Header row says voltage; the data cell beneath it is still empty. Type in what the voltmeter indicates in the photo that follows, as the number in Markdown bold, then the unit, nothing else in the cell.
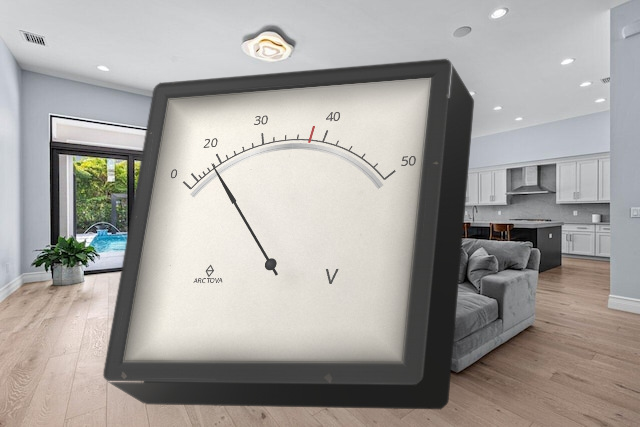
**18** V
